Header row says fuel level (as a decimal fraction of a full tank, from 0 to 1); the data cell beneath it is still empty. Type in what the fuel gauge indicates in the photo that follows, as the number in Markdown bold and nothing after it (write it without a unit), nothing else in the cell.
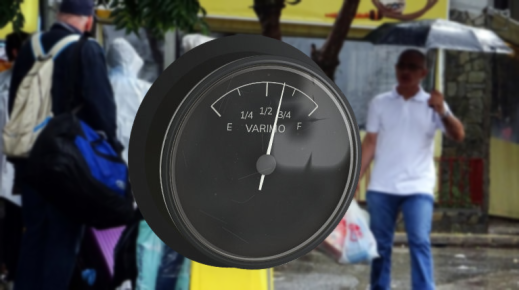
**0.625**
